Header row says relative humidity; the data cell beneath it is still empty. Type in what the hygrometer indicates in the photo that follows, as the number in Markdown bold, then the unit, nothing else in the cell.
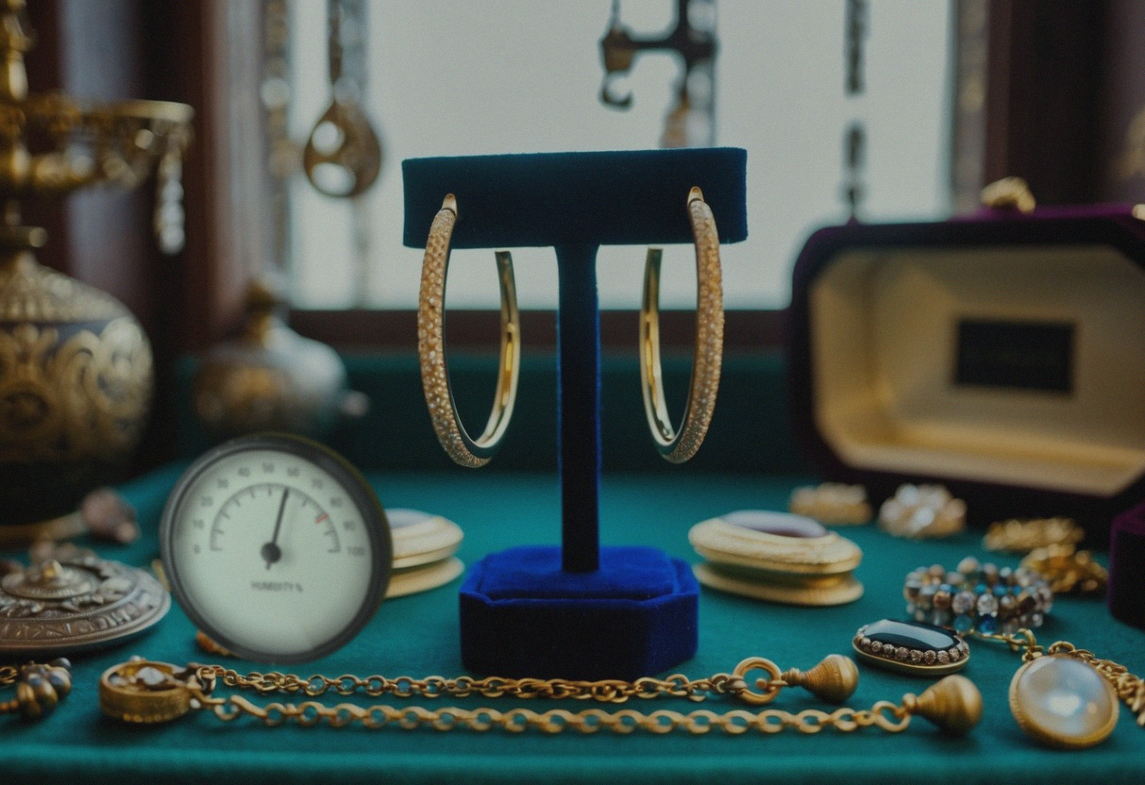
**60** %
